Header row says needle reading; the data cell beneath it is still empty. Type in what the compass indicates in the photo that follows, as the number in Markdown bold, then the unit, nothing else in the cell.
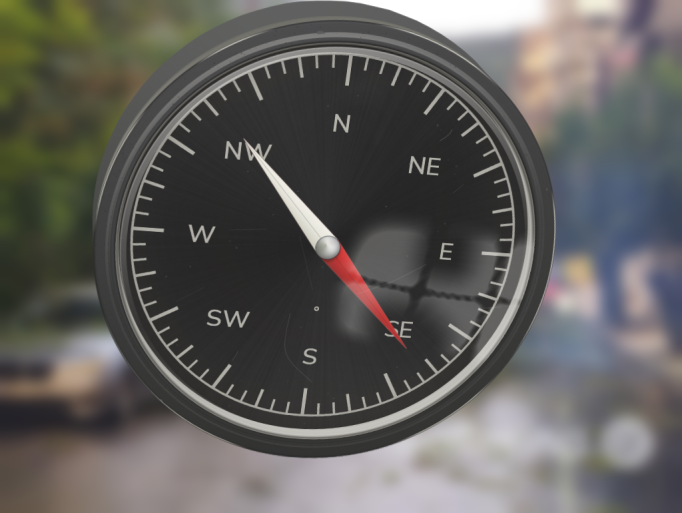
**137.5** °
